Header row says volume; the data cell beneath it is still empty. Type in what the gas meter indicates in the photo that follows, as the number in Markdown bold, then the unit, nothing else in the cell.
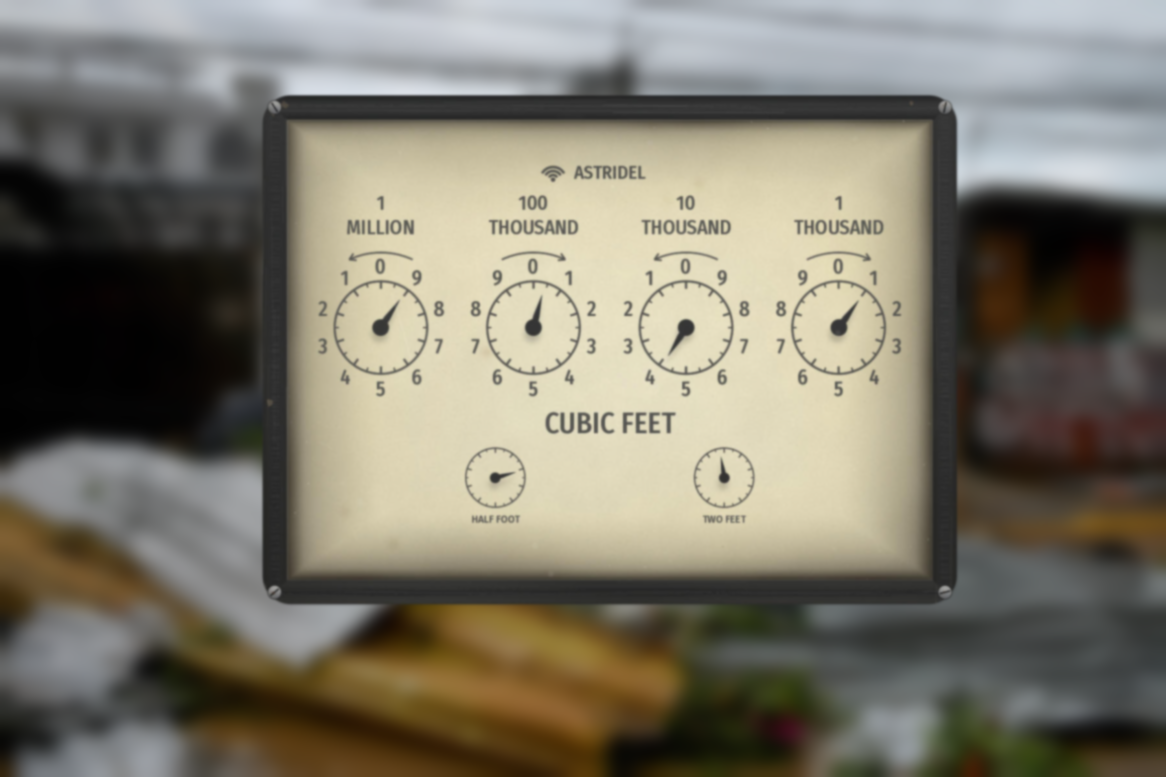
**904100** ft³
